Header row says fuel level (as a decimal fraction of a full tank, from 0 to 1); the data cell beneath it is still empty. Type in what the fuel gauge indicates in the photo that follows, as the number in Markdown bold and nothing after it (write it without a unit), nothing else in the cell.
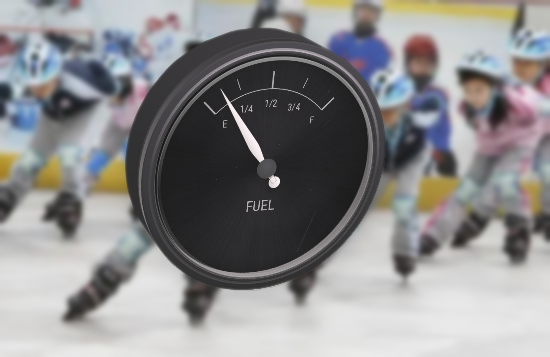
**0.125**
